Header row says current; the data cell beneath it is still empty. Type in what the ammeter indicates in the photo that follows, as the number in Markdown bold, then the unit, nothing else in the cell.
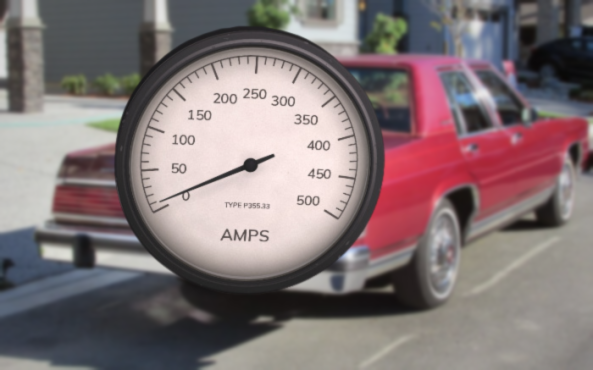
**10** A
